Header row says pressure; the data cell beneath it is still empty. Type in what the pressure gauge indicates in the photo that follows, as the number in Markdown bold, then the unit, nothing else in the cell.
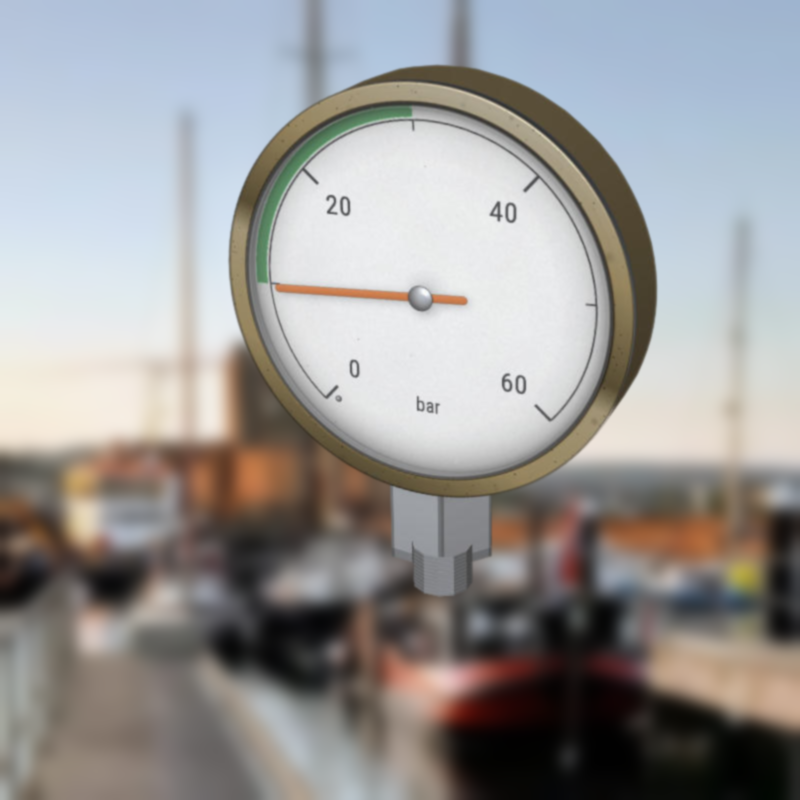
**10** bar
